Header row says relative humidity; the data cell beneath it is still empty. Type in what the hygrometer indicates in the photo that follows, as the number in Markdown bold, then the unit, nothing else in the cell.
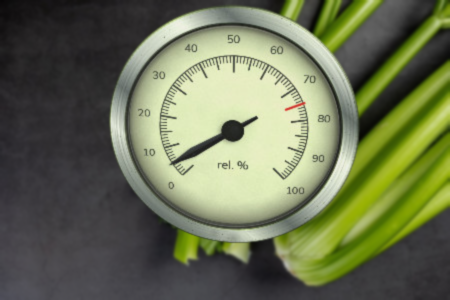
**5** %
